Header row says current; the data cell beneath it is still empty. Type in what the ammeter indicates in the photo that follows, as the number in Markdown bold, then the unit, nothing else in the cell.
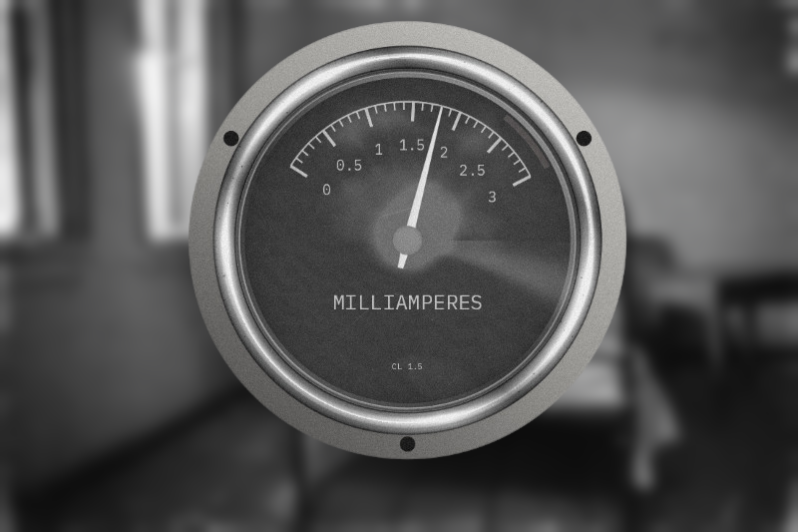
**1.8** mA
